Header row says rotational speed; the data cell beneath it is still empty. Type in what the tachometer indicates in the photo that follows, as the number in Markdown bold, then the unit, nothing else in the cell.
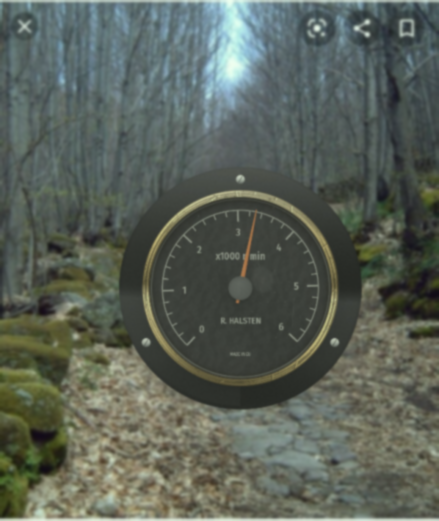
**3300** rpm
